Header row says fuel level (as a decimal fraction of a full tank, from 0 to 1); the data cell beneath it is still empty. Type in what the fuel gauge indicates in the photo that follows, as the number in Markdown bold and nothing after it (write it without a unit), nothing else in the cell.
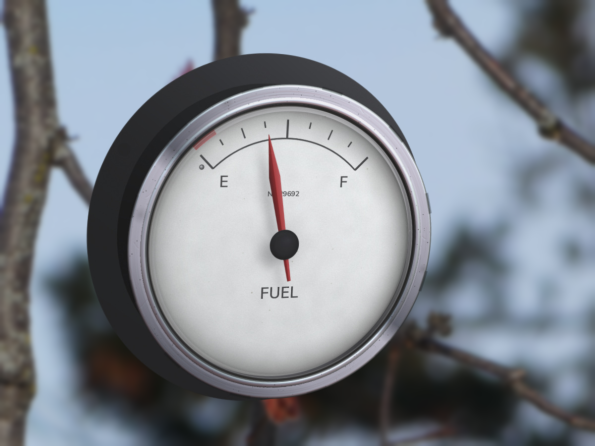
**0.375**
